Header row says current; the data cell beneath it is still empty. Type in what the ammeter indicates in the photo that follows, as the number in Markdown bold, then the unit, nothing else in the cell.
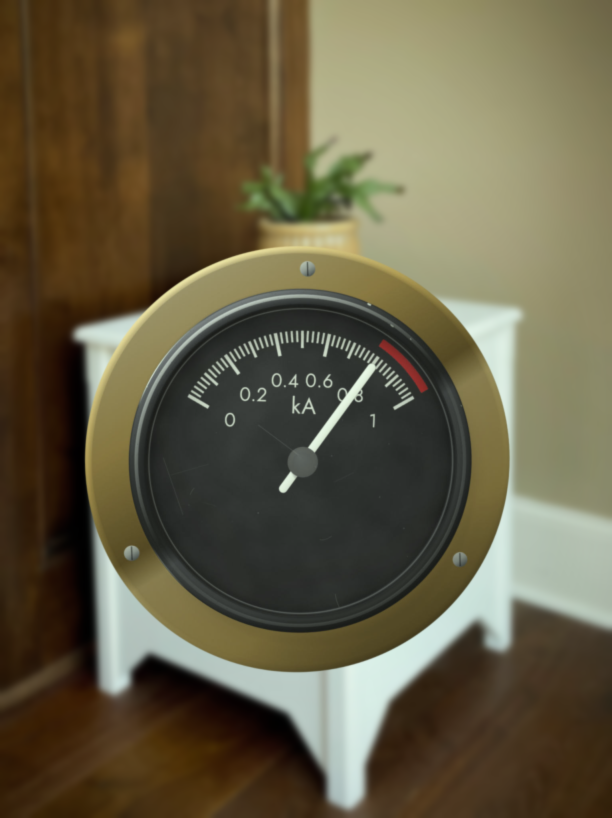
**0.8** kA
